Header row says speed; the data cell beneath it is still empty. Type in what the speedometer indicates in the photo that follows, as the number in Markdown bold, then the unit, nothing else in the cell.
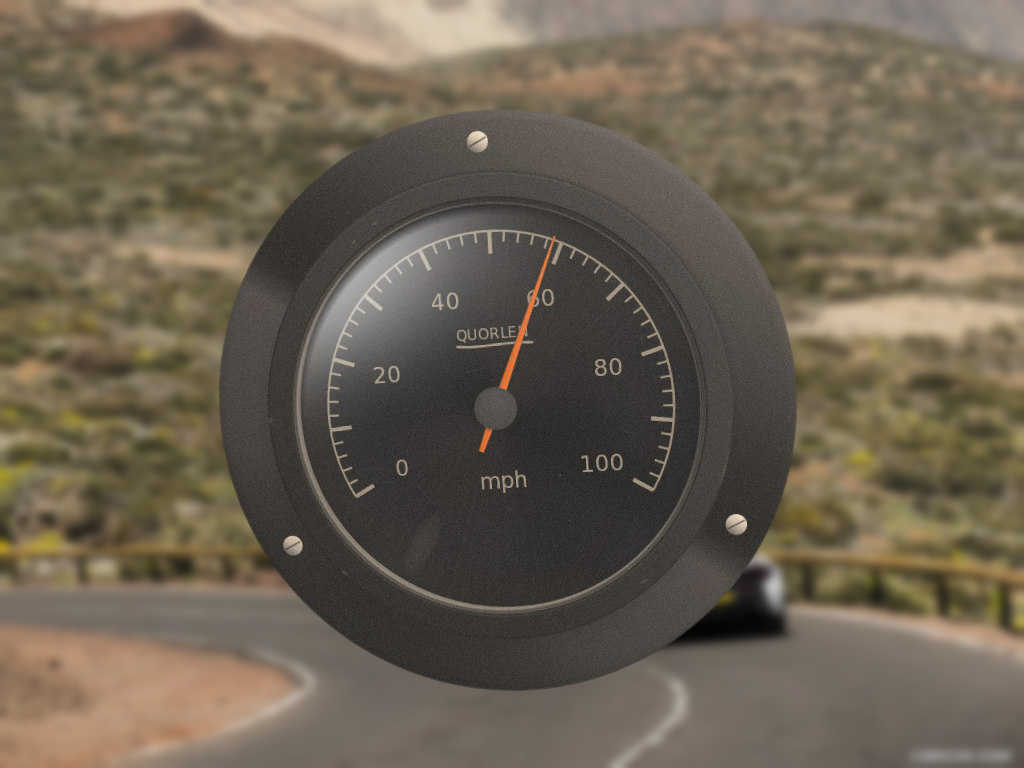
**59** mph
